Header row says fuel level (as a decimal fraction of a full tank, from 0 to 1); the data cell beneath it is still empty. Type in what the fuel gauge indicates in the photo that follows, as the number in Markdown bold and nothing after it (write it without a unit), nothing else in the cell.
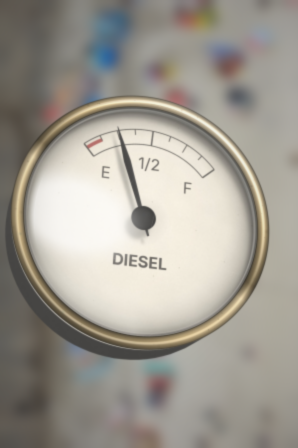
**0.25**
